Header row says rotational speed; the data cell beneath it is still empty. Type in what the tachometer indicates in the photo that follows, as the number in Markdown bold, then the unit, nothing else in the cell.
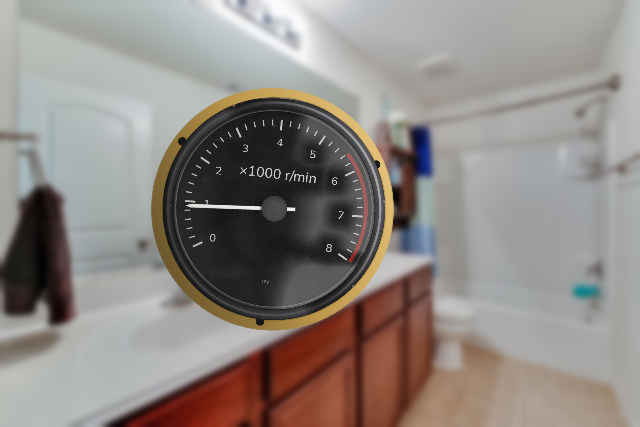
**900** rpm
